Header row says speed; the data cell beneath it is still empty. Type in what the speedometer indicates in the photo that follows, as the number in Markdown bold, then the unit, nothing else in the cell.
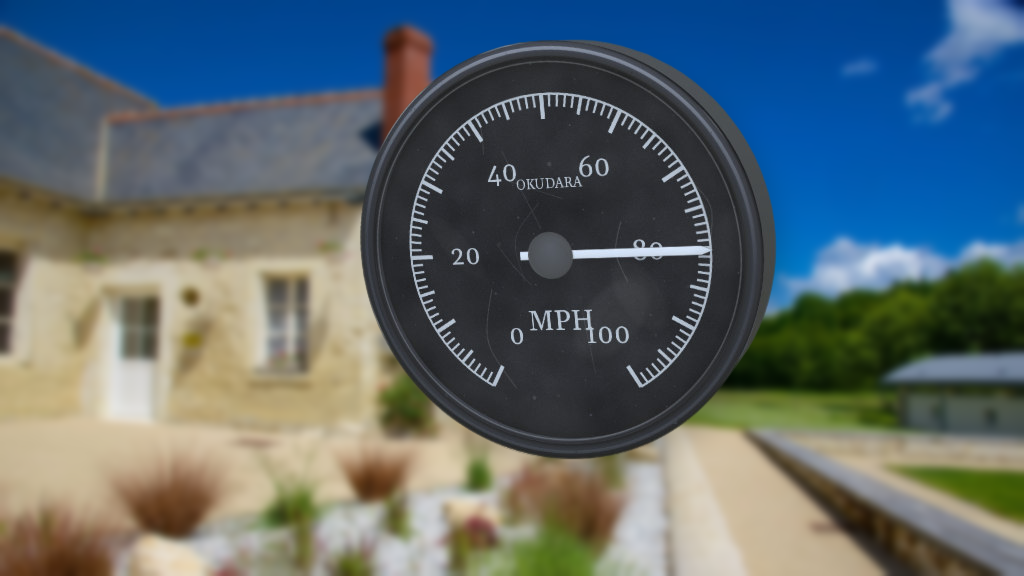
**80** mph
